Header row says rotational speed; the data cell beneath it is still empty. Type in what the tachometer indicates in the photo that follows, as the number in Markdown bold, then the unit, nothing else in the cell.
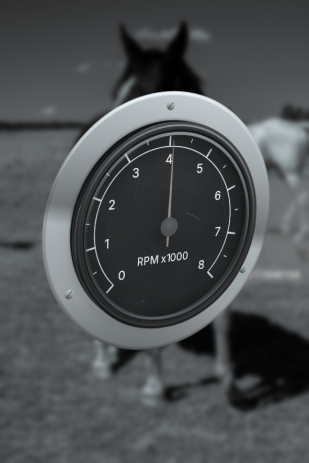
**4000** rpm
